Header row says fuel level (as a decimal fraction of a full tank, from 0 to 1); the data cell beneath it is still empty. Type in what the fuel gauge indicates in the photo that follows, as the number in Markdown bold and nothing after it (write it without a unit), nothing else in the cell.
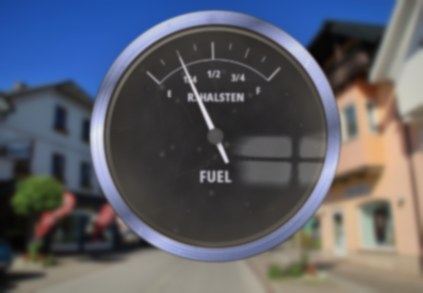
**0.25**
